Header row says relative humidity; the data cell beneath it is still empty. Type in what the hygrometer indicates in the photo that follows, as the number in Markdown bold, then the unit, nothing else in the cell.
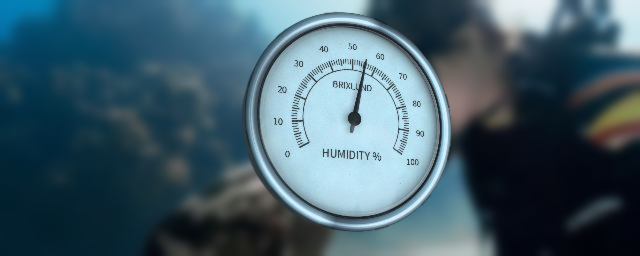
**55** %
